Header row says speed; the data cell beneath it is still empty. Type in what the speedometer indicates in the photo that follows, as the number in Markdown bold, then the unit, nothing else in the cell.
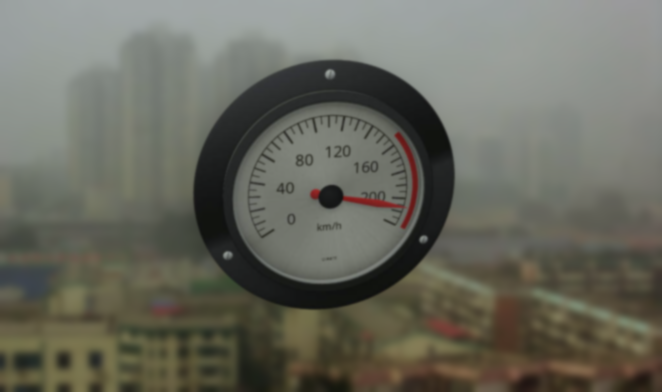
**205** km/h
